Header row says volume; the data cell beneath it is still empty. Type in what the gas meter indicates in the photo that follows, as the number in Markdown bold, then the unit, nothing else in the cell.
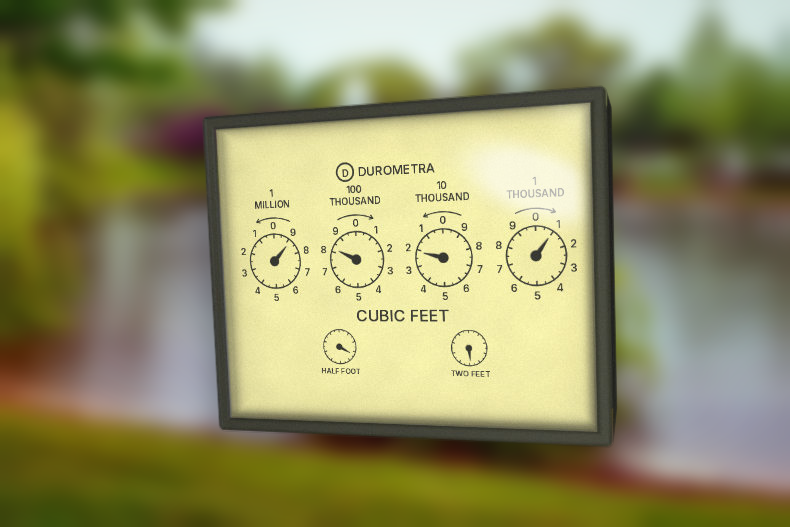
**882100** ft³
